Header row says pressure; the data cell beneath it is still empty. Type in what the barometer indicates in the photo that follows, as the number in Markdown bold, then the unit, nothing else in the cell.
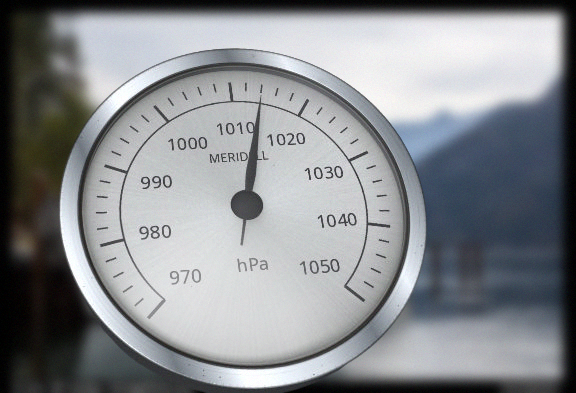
**1014** hPa
